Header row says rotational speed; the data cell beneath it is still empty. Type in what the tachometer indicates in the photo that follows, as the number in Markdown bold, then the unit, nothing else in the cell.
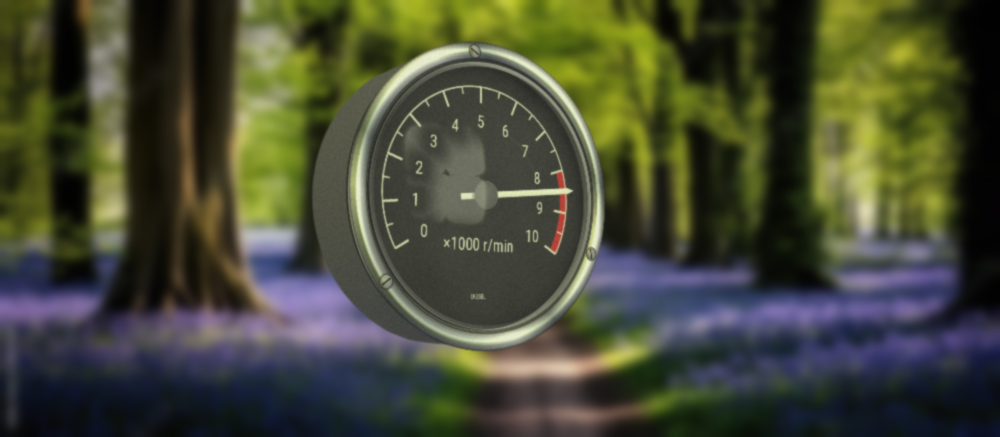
**8500** rpm
